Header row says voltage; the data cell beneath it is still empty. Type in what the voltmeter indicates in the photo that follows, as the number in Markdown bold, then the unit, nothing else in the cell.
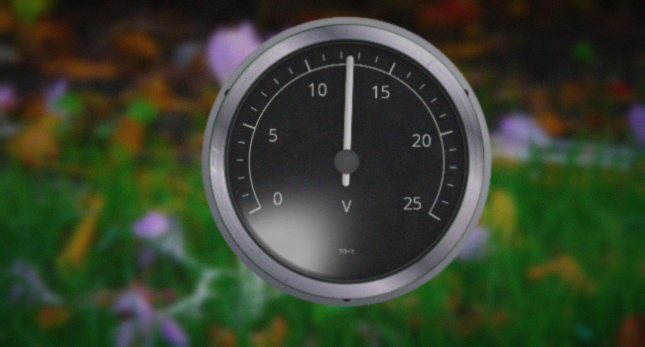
**12.5** V
